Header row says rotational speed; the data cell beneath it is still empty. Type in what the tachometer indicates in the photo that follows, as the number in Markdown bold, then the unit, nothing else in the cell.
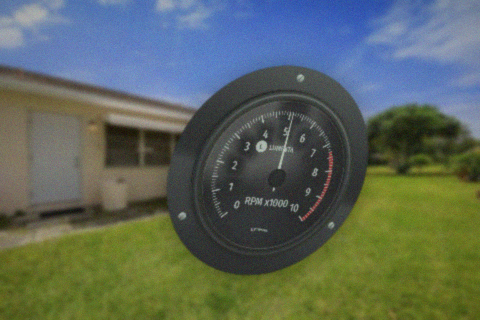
**5000** rpm
